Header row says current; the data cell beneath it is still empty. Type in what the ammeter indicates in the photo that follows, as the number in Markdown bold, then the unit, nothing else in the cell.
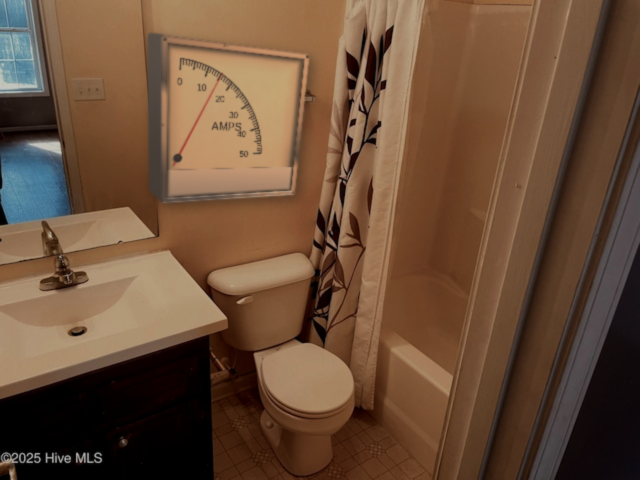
**15** A
